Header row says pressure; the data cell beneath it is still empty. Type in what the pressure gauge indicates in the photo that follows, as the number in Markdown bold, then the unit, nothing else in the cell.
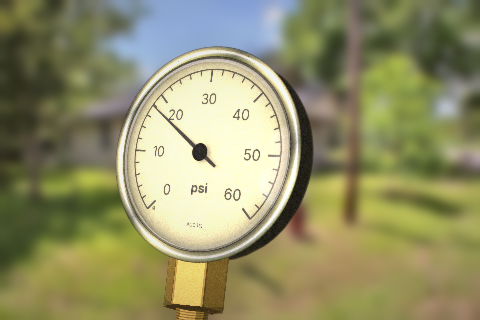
**18** psi
